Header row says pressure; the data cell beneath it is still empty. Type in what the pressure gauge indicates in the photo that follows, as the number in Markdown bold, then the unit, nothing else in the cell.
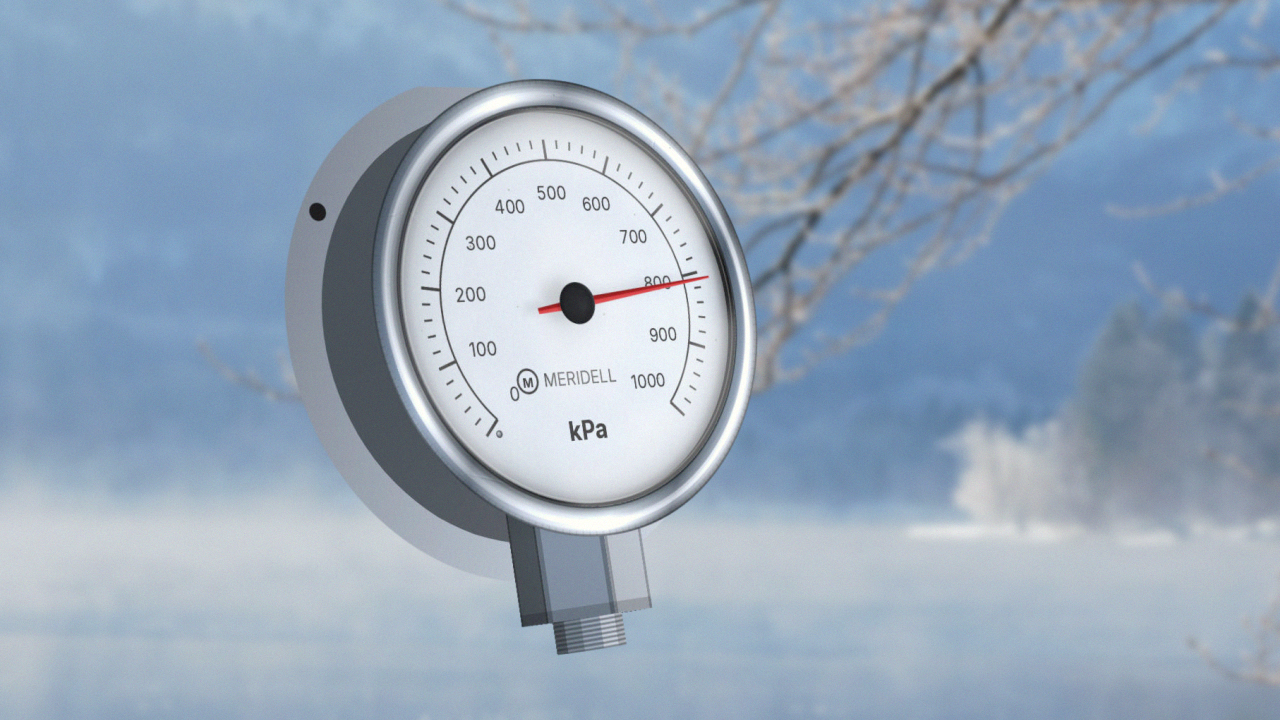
**810** kPa
